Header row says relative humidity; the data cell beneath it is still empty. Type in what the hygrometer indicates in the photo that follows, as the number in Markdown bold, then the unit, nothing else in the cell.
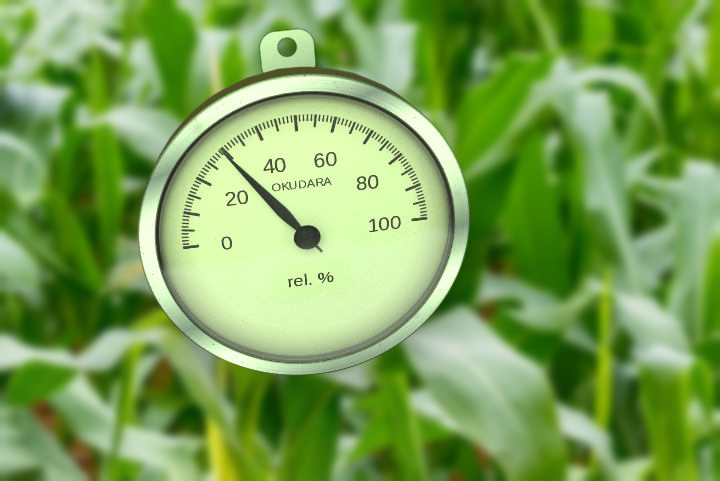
**30** %
